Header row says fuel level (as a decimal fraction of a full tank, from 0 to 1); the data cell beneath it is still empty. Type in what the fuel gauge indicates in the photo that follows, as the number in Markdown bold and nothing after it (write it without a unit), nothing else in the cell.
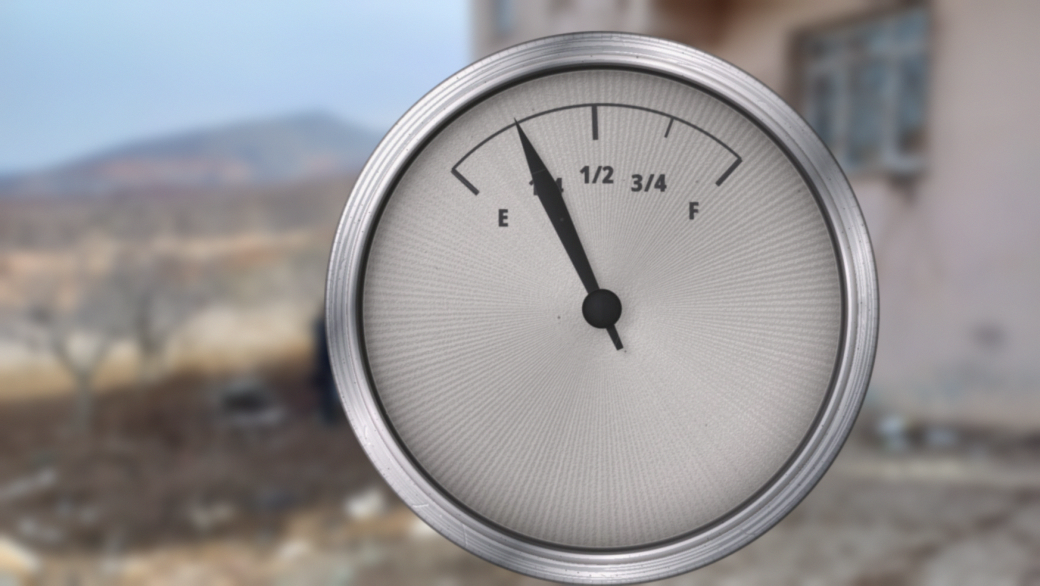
**0.25**
